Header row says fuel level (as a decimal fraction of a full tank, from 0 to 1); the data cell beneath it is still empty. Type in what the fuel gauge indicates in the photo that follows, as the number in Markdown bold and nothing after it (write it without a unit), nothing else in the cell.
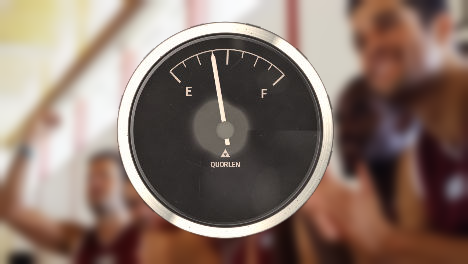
**0.375**
